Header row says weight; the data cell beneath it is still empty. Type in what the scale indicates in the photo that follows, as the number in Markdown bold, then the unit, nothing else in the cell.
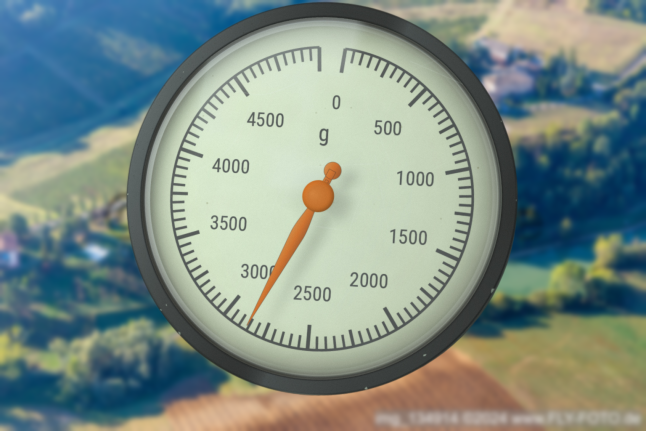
**2850** g
